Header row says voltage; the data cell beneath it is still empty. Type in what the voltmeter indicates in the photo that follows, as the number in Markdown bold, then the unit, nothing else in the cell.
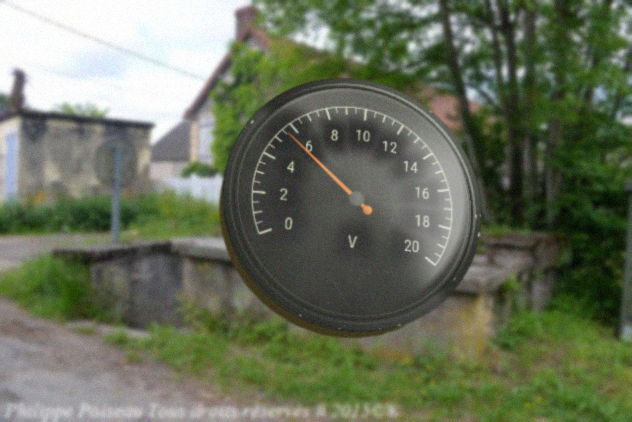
**5.5** V
